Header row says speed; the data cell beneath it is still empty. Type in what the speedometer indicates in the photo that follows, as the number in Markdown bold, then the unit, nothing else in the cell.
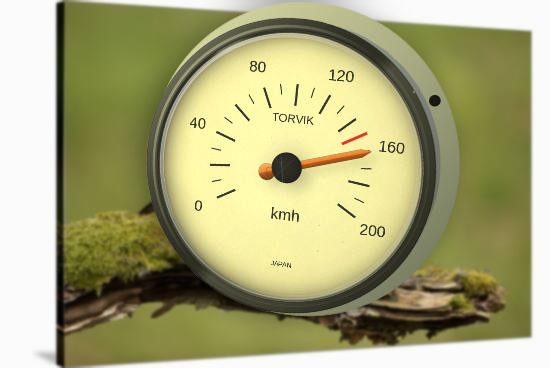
**160** km/h
